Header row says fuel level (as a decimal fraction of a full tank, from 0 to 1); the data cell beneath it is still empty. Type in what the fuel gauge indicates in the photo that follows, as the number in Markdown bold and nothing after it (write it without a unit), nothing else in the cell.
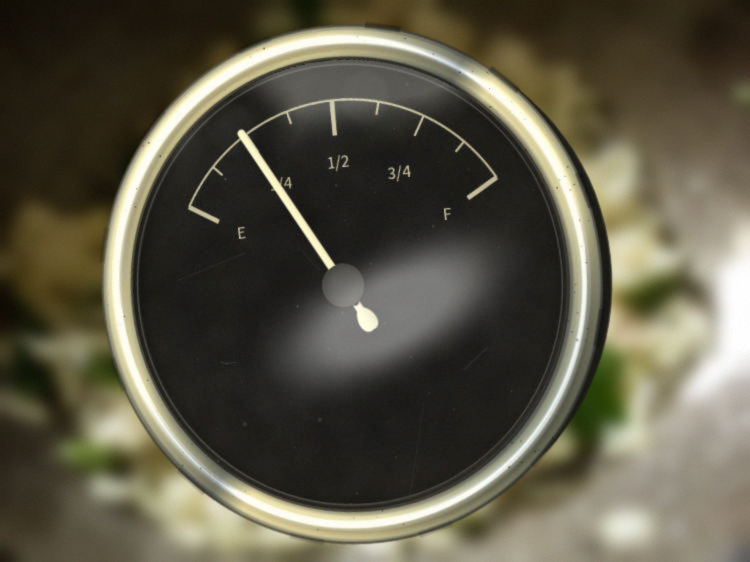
**0.25**
